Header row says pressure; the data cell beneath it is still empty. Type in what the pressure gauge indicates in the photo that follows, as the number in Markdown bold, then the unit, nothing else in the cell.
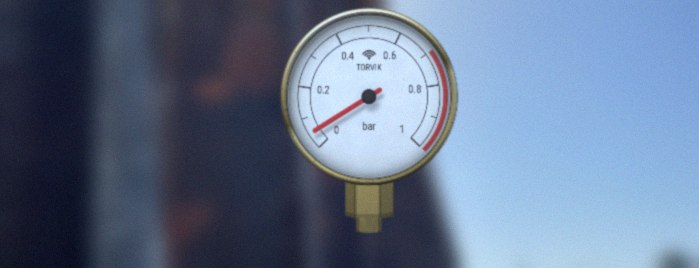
**0.05** bar
